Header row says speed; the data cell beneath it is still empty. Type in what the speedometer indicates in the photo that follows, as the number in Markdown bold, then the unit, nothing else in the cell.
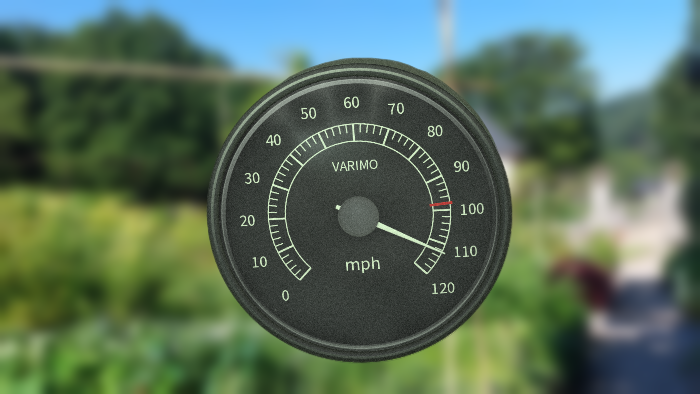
**112** mph
